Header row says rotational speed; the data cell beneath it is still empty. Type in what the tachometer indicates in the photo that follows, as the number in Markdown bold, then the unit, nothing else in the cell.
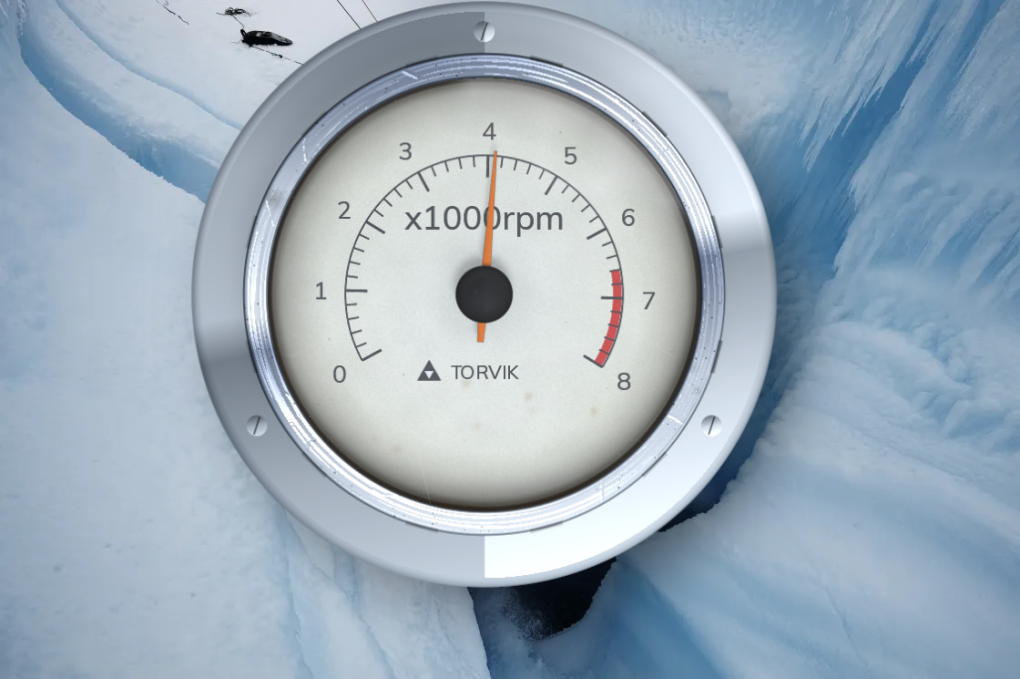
**4100** rpm
